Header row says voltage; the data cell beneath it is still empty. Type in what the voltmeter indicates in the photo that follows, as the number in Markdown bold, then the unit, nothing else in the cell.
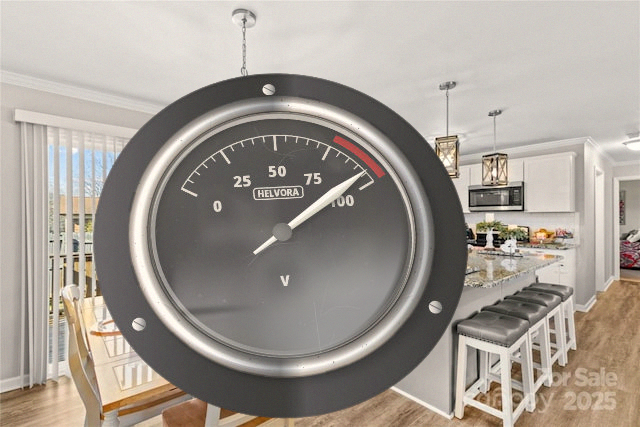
**95** V
